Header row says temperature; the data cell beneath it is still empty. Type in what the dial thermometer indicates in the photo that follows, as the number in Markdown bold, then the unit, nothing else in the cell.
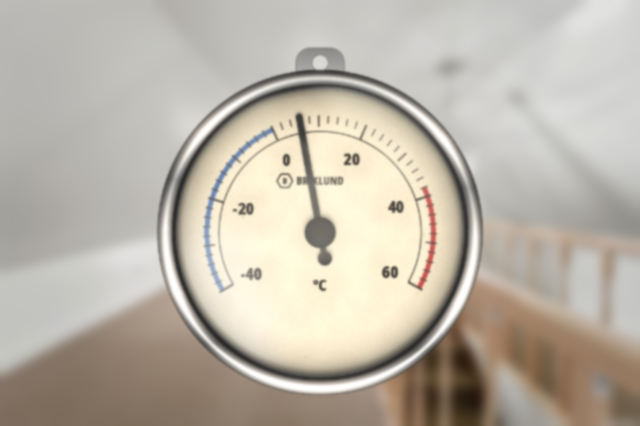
**6** °C
